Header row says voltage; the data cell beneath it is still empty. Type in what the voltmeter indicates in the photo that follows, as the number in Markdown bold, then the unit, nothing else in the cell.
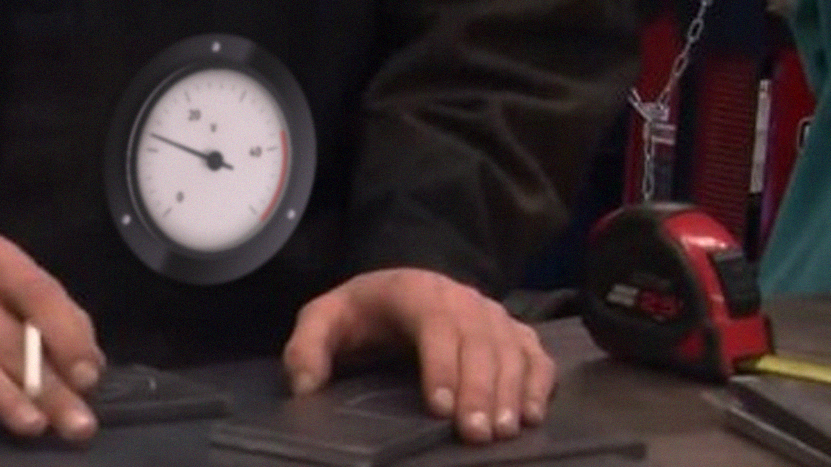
**12** V
